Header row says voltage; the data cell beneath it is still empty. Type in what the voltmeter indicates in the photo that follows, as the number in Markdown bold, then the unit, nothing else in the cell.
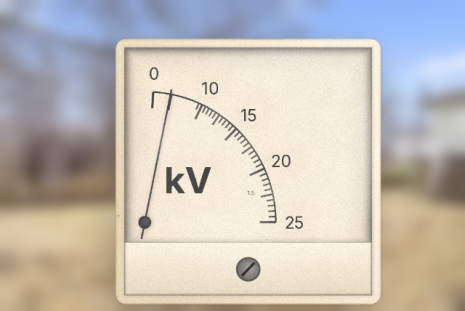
**5** kV
